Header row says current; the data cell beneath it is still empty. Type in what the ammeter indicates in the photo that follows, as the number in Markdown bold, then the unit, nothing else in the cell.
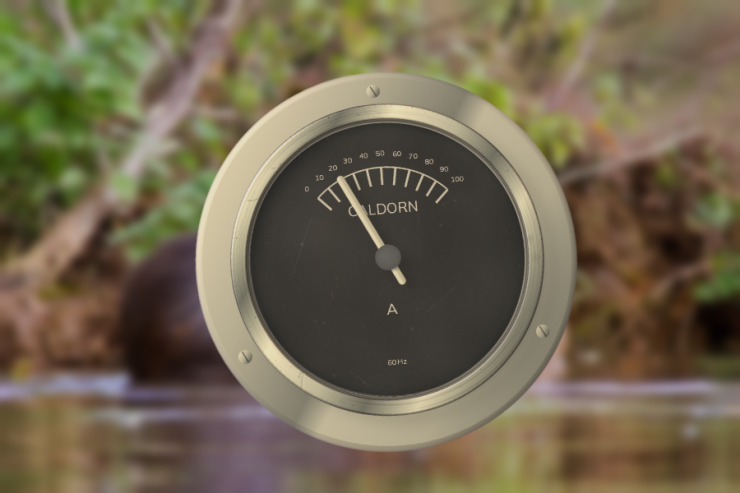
**20** A
